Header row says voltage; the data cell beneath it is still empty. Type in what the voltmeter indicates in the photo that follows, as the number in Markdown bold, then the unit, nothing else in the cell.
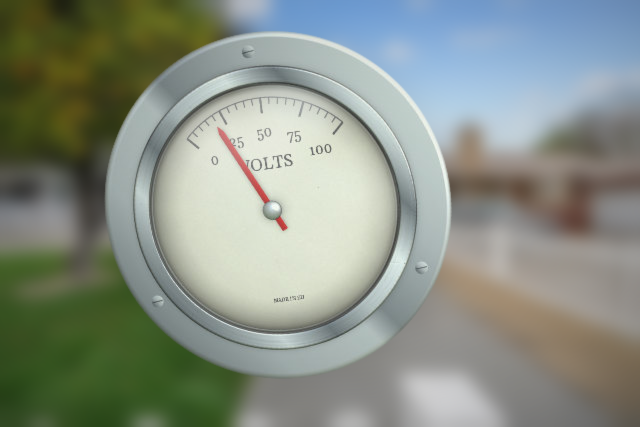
**20** V
